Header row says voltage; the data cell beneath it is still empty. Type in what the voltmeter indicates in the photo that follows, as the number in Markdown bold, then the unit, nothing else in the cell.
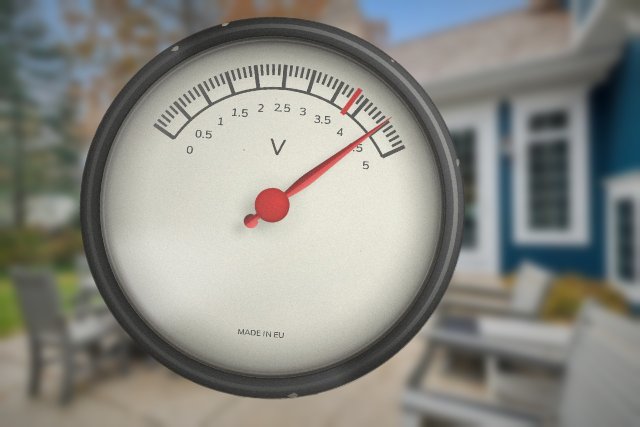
**4.5** V
